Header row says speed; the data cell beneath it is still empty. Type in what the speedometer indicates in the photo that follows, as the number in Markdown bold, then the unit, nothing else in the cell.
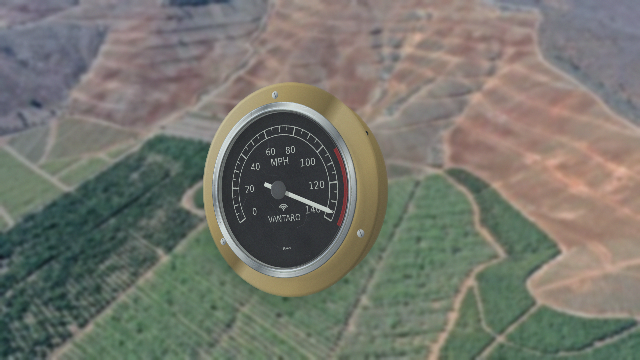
**135** mph
